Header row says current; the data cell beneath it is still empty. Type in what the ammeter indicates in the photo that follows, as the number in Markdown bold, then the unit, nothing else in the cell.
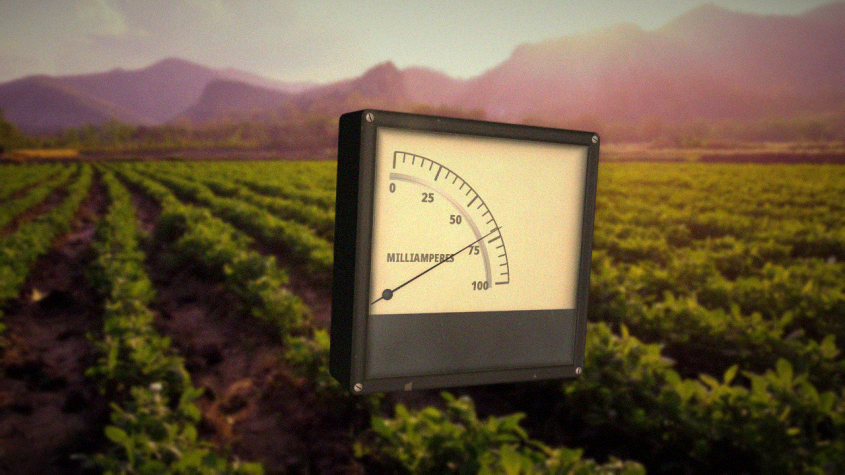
**70** mA
